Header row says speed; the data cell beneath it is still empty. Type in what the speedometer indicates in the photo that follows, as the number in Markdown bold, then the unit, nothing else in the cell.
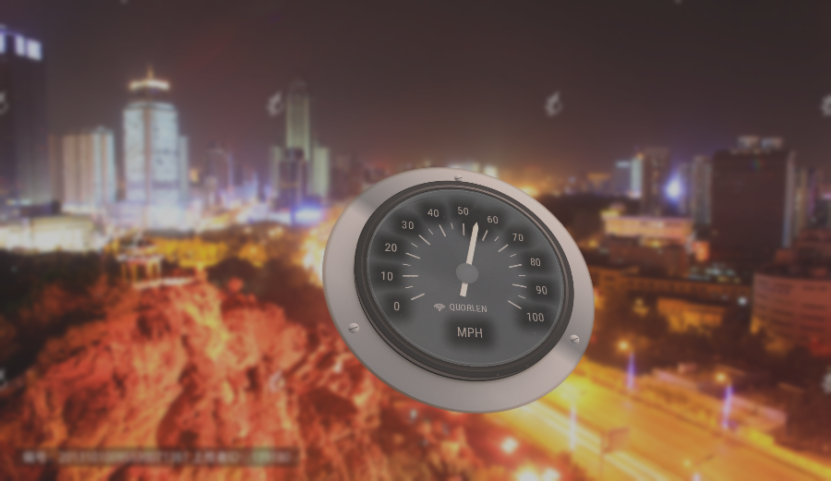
**55** mph
